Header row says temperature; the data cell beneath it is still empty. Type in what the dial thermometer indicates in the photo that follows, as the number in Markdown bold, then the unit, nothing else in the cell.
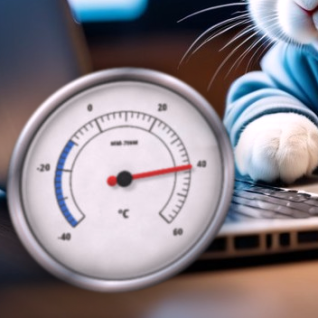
**40** °C
